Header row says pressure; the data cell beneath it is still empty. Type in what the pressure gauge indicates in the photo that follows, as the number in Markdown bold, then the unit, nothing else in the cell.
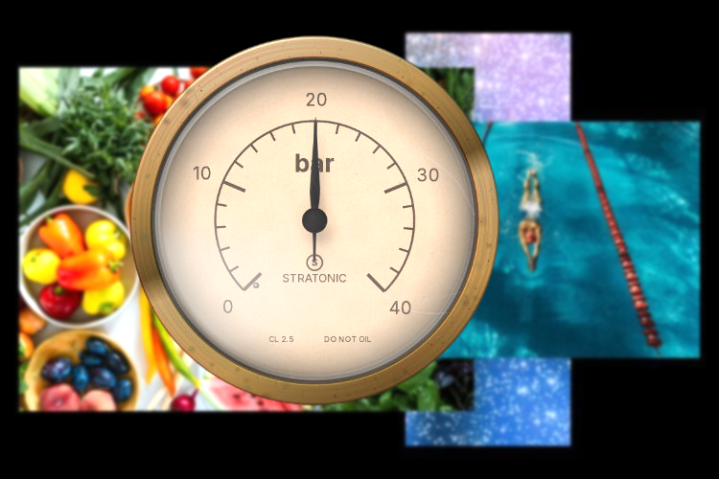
**20** bar
